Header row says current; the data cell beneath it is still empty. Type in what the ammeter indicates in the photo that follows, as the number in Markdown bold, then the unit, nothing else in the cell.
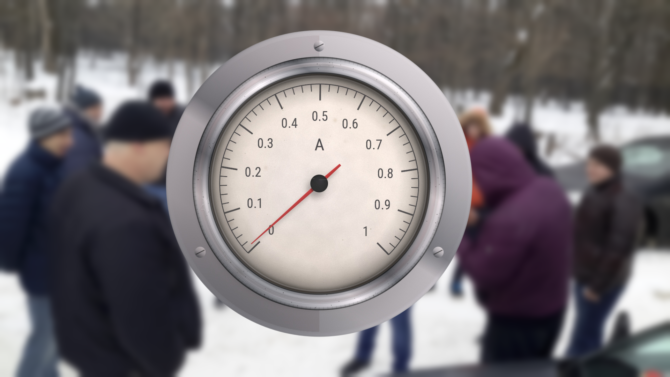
**0.01** A
